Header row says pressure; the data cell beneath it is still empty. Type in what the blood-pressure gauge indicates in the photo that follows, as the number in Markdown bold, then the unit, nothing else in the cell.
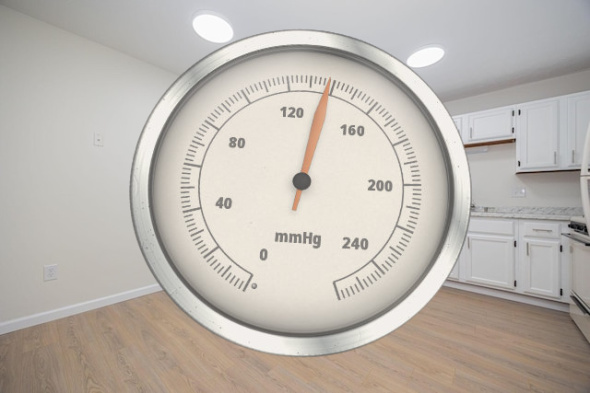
**138** mmHg
